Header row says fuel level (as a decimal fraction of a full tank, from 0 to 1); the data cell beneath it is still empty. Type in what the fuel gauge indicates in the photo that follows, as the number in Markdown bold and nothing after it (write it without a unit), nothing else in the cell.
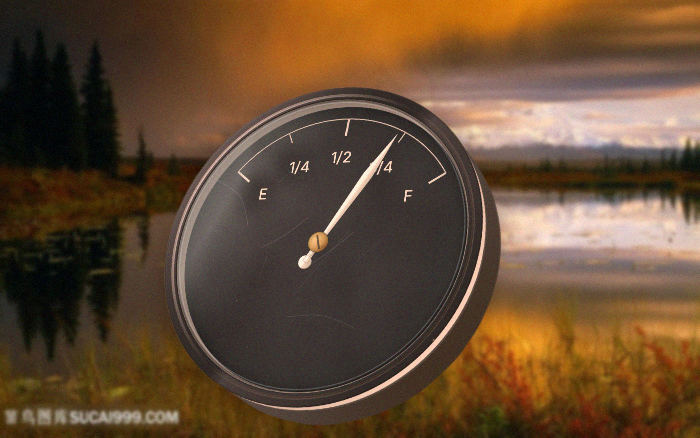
**0.75**
